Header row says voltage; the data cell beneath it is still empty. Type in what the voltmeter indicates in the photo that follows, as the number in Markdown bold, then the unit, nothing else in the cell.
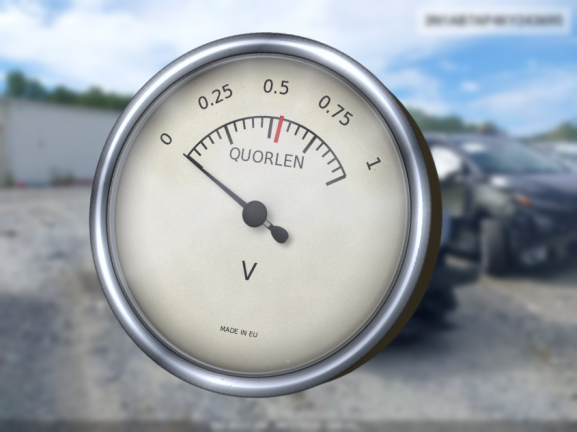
**0** V
